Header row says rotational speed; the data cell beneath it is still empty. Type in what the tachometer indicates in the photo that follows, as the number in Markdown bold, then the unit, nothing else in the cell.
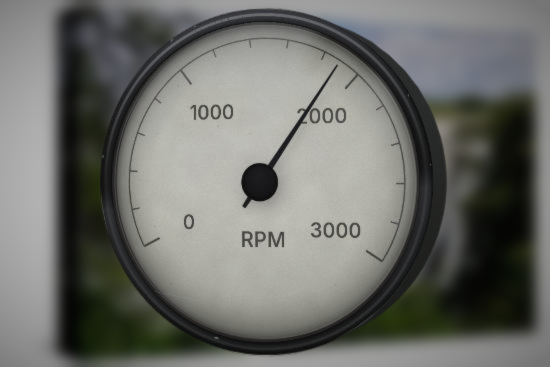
**1900** rpm
